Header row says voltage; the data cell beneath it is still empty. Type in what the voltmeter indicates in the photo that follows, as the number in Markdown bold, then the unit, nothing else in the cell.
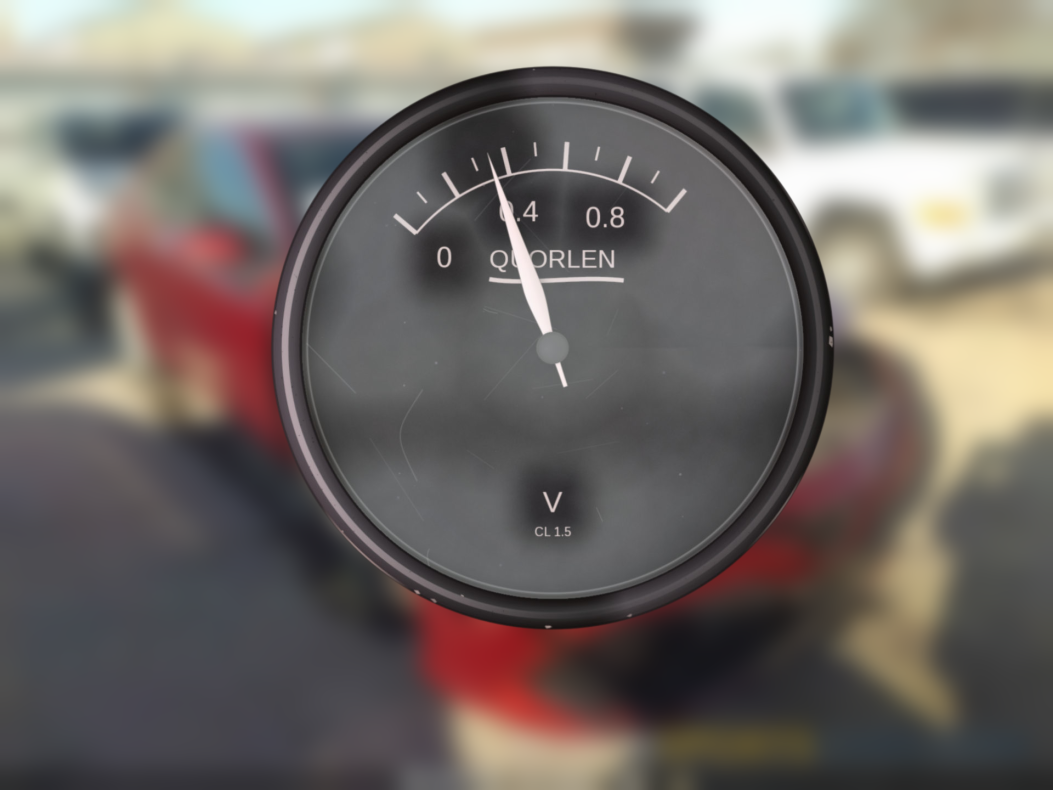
**0.35** V
